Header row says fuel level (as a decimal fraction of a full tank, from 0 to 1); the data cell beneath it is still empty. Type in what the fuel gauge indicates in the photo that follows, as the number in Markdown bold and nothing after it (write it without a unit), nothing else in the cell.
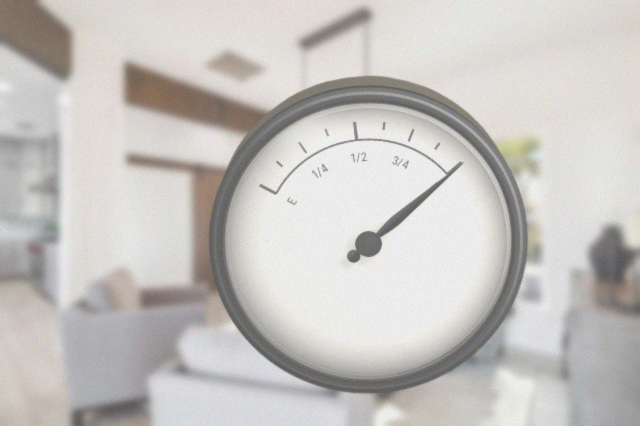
**1**
